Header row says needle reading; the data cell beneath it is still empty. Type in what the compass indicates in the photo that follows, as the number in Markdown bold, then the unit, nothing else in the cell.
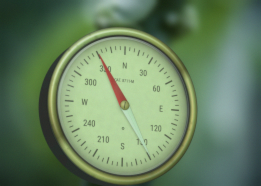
**330** °
